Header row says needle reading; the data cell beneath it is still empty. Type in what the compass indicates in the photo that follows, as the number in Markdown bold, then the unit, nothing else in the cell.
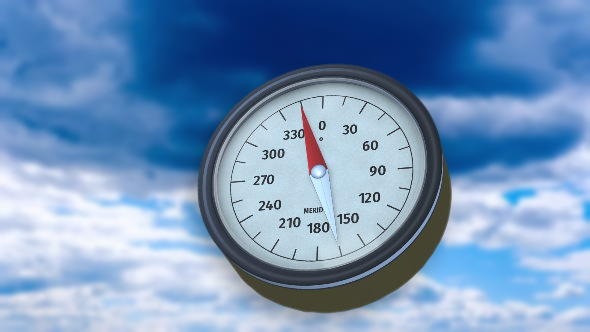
**345** °
